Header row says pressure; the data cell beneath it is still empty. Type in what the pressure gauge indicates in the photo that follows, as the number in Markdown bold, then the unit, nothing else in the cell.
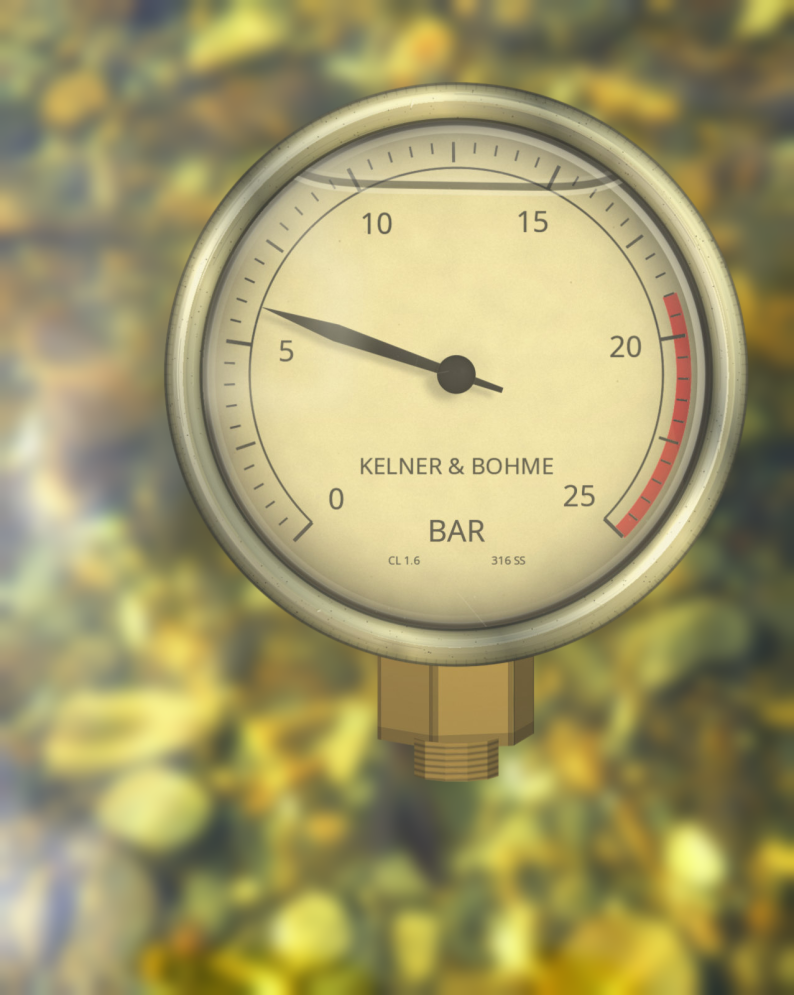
**6** bar
